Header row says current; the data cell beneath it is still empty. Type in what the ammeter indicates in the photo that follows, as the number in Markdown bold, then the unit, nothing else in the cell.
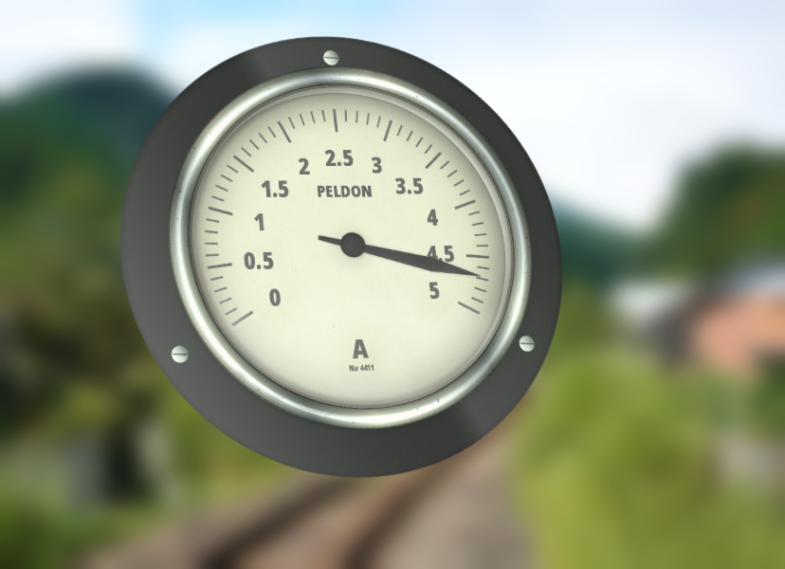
**4.7** A
